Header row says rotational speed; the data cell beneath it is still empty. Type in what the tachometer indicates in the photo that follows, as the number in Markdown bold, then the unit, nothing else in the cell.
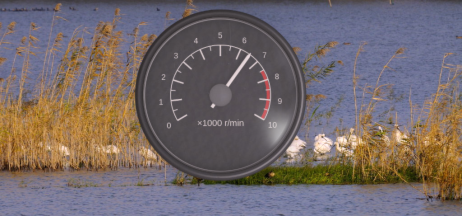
**6500** rpm
